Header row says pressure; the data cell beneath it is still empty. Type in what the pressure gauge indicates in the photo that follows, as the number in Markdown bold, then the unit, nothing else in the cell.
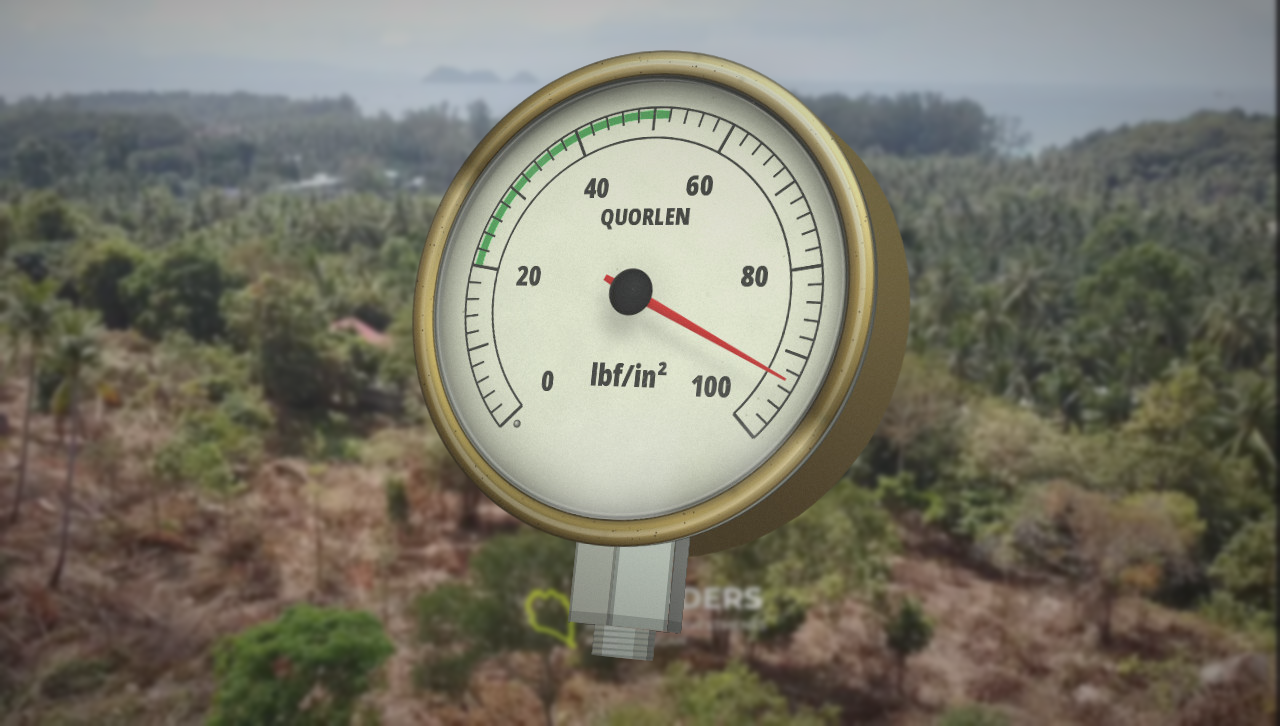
**93** psi
